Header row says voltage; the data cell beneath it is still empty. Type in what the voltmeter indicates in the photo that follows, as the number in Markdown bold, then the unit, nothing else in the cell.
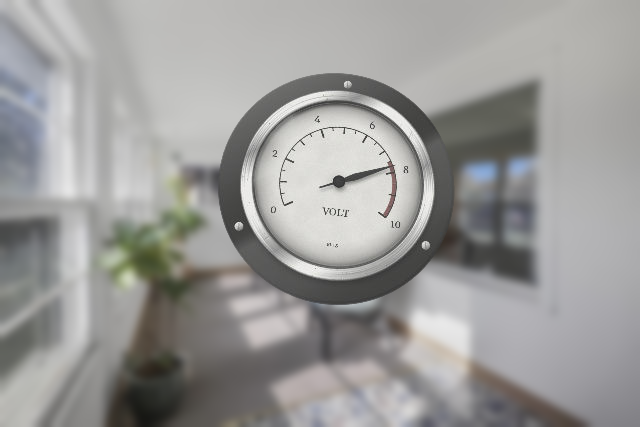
**7.75** V
